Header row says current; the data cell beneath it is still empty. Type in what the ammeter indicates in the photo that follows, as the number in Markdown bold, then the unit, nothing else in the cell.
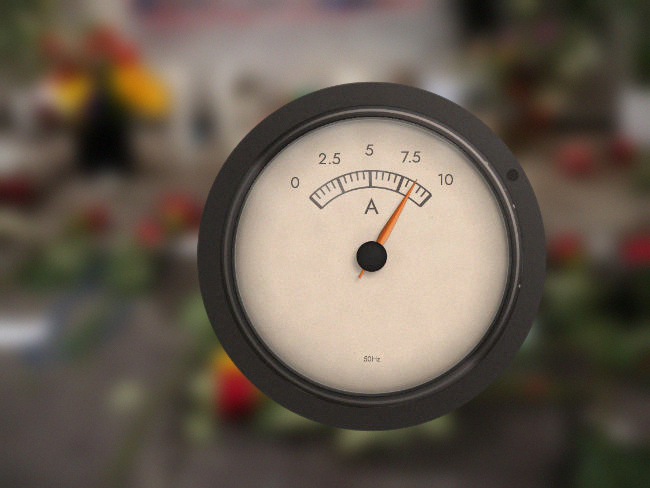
**8.5** A
